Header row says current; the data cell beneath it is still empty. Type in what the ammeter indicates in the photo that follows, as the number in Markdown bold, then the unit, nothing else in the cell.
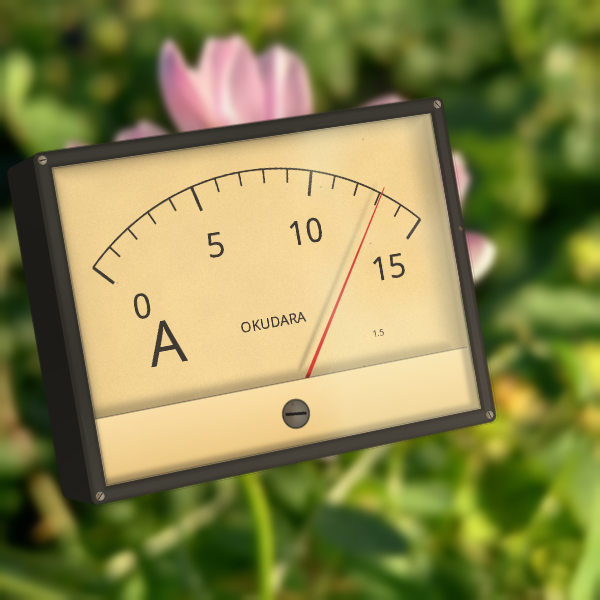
**13** A
